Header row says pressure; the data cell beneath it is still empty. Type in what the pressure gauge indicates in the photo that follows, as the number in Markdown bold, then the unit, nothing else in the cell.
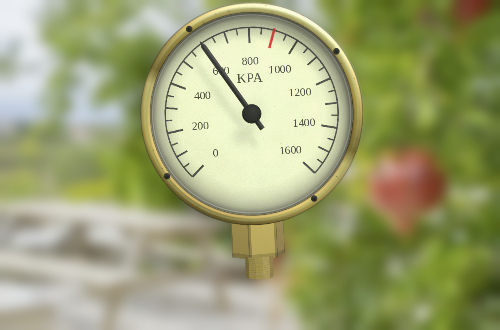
**600** kPa
